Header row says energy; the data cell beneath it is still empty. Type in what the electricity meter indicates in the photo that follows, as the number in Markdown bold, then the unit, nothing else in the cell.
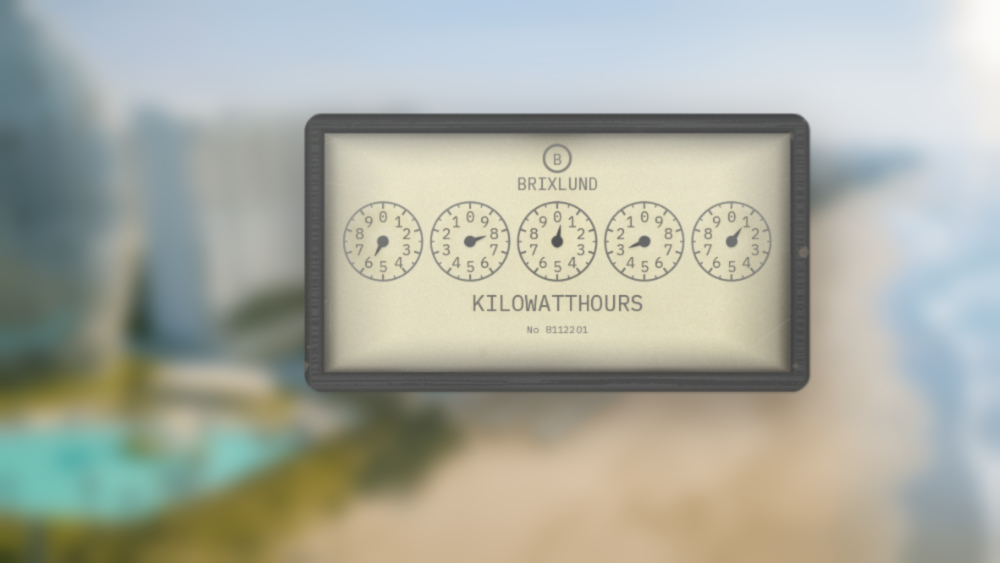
**58031** kWh
